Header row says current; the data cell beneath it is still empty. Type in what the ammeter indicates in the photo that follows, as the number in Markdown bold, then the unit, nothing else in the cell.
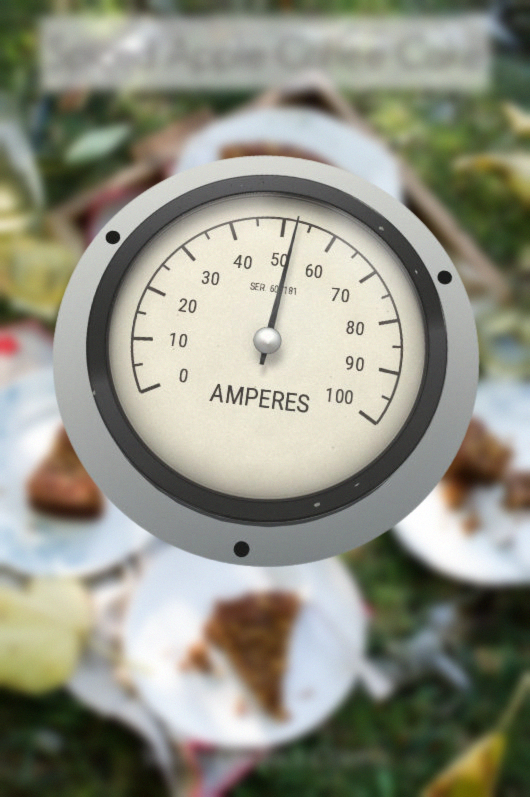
**52.5** A
